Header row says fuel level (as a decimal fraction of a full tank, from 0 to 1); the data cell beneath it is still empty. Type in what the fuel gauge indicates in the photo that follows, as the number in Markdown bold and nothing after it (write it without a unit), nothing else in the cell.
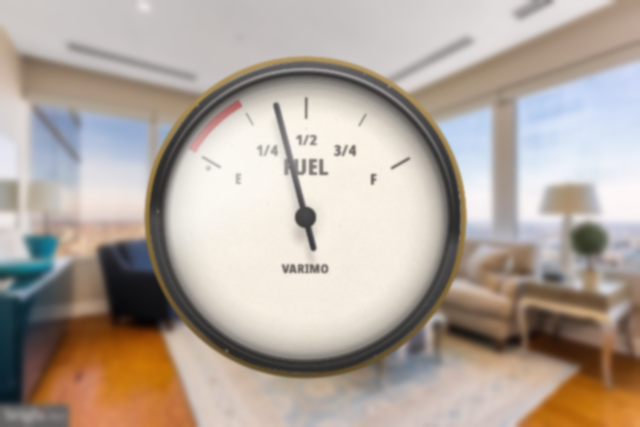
**0.375**
